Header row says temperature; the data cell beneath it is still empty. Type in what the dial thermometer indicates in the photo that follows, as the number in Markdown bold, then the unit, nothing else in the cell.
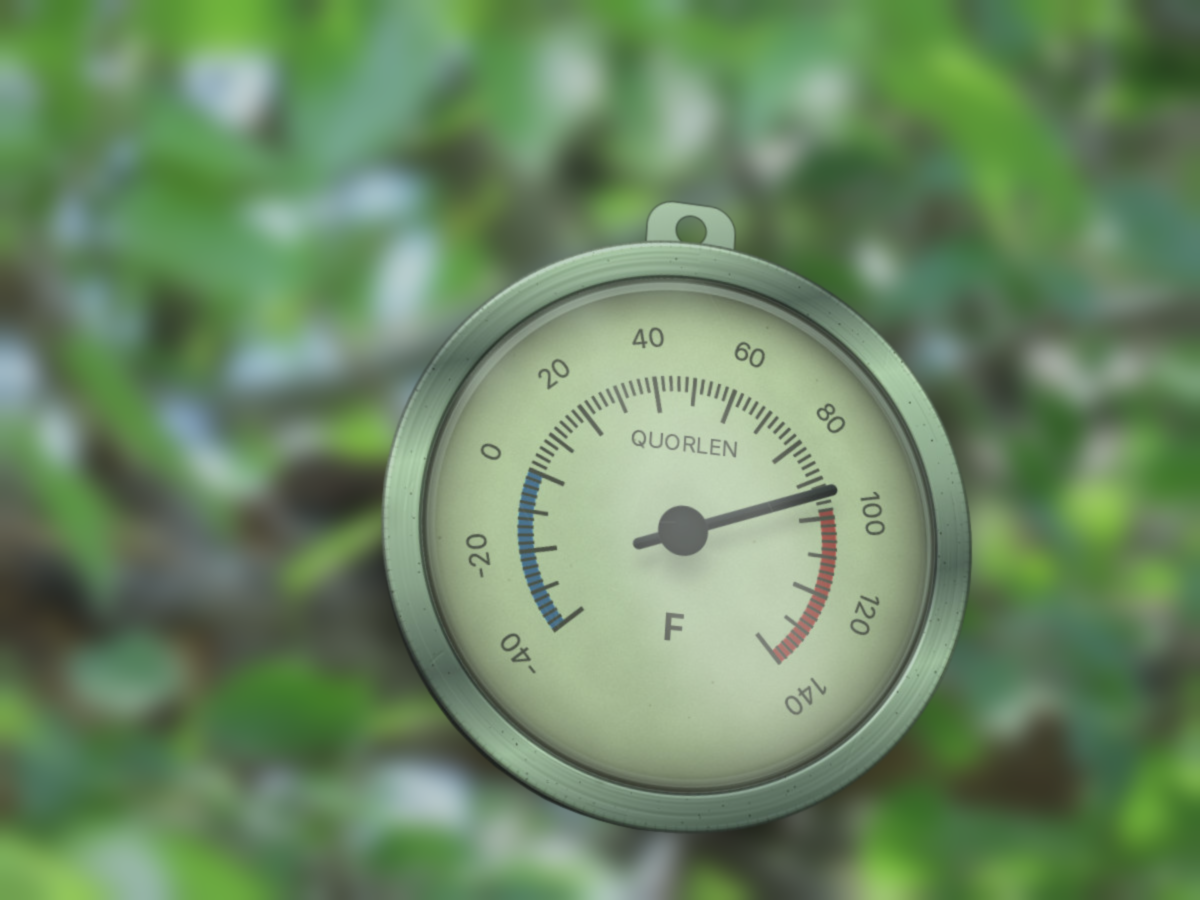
**94** °F
